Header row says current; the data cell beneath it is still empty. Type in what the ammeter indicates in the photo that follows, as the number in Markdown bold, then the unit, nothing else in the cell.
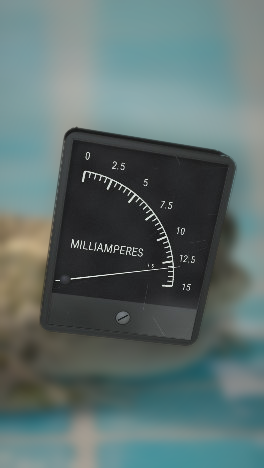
**13** mA
